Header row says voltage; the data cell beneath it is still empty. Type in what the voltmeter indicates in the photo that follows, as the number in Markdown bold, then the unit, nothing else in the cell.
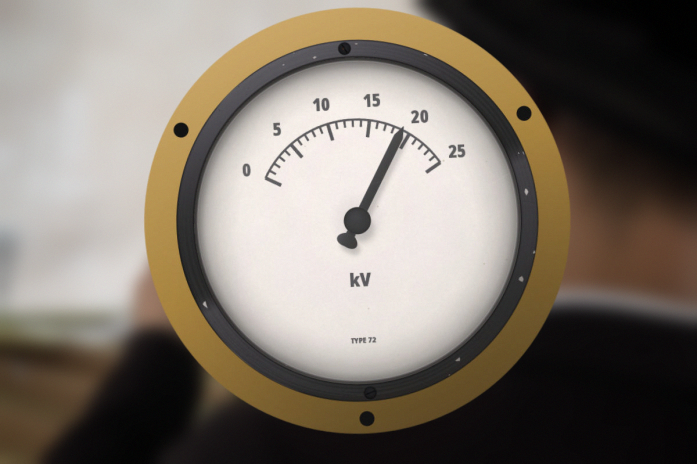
**19** kV
